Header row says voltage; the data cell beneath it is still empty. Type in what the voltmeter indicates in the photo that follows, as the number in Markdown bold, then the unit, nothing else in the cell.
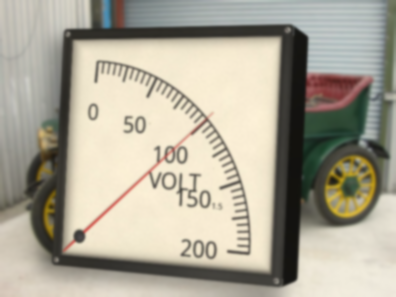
**100** V
